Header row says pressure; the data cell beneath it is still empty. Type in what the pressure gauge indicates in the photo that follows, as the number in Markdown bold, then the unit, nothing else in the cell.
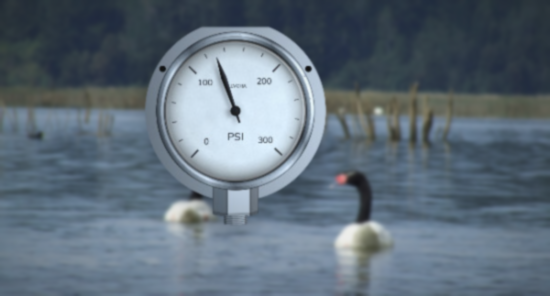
**130** psi
